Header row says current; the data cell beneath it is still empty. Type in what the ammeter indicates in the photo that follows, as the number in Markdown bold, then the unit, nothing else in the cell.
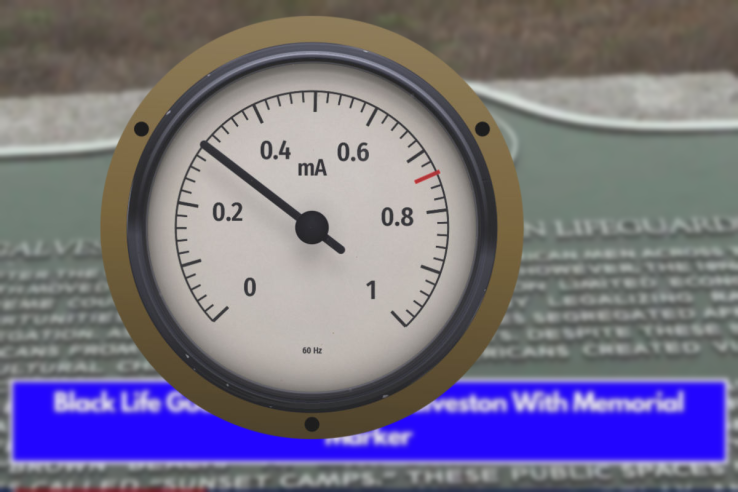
**0.3** mA
